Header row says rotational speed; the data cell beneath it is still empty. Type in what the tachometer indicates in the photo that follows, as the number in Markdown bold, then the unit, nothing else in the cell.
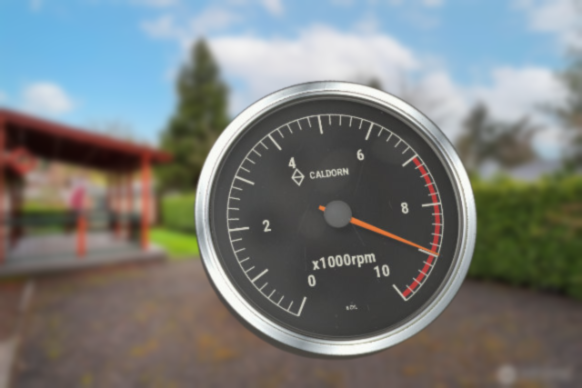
**9000** rpm
